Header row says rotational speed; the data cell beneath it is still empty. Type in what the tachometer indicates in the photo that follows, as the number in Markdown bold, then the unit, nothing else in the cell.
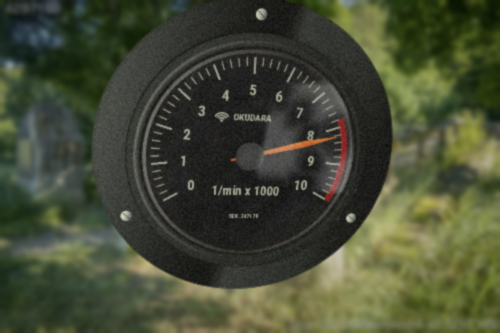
**8200** rpm
